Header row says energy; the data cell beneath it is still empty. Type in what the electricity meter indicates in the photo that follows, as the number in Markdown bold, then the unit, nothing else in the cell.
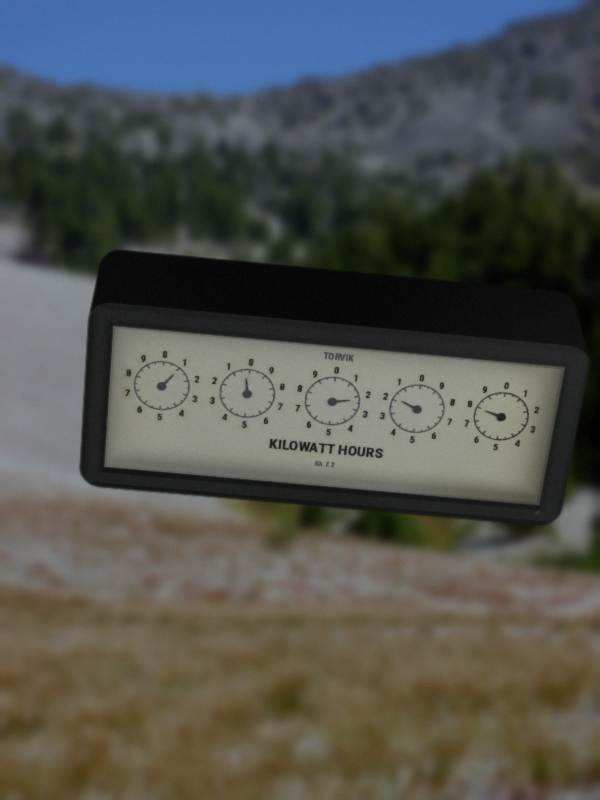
**10218** kWh
